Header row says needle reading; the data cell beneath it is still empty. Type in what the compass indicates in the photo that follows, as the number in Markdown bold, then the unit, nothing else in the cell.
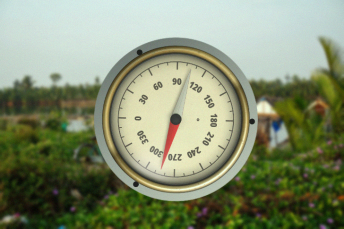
**285** °
